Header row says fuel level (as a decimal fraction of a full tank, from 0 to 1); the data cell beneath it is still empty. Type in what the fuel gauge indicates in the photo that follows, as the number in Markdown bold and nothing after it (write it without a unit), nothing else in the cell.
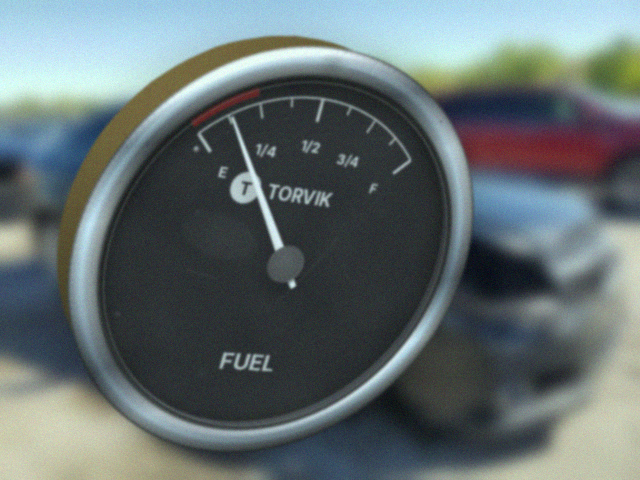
**0.125**
